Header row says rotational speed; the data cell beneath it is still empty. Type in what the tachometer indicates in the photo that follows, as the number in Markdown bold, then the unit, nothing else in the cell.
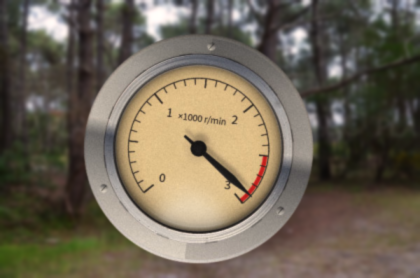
**2900** rpm
